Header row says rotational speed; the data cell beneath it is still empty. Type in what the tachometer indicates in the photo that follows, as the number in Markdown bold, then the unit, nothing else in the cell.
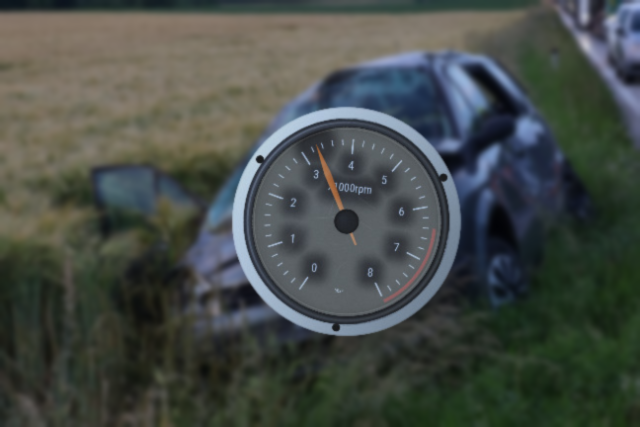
**3300** rpm
